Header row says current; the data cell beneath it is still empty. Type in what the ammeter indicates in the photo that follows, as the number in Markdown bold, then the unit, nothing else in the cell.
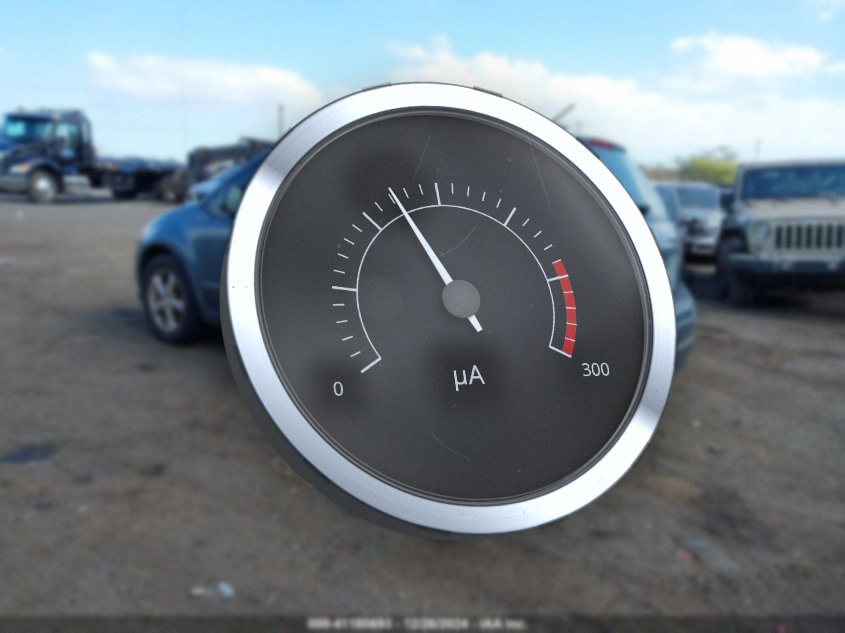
**120** µA
